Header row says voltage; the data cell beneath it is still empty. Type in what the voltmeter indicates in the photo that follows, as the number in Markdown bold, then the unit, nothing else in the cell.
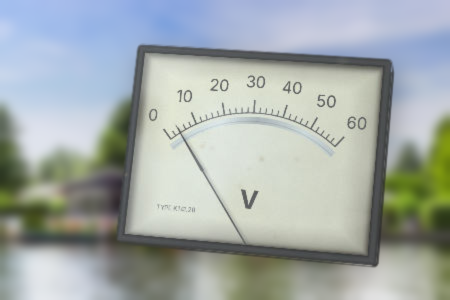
**4** V
